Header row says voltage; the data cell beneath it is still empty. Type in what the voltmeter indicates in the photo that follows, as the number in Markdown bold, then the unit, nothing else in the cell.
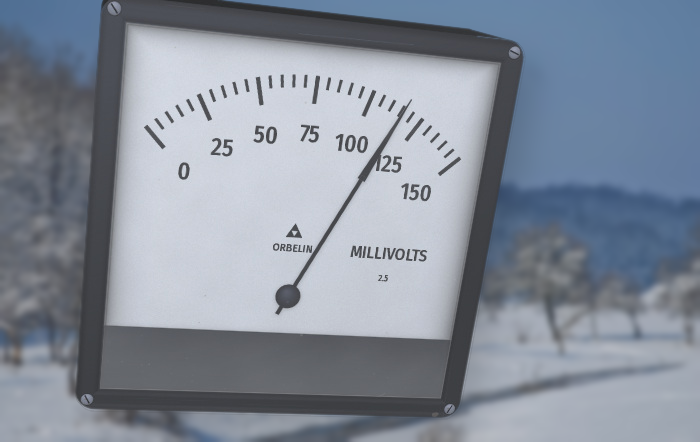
**115** mV
